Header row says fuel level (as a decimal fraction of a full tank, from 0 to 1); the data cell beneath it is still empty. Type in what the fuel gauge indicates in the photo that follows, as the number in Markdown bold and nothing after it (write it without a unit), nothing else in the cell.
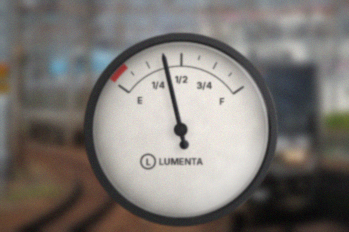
**0.375**
